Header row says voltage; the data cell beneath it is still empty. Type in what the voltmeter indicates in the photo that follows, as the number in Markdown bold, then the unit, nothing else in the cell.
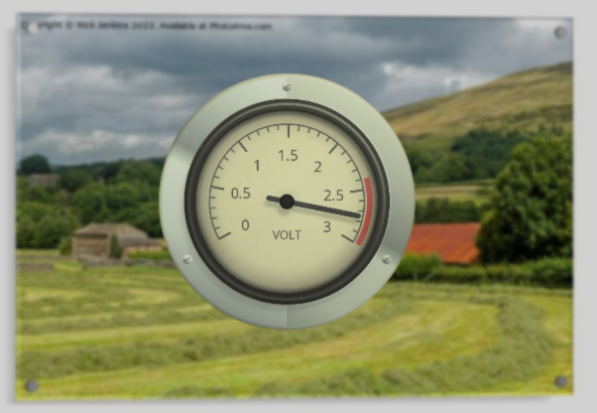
**2.75** V
